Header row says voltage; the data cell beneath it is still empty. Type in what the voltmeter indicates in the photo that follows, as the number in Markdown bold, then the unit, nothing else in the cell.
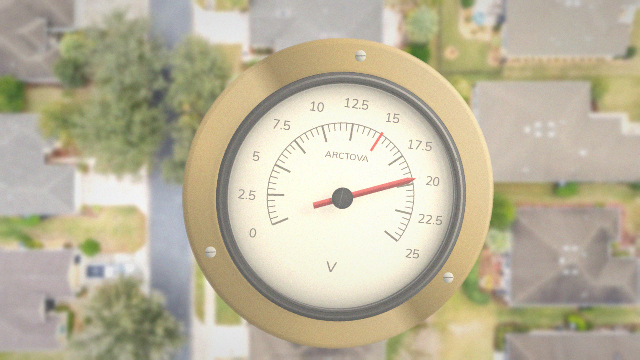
**19.5** V
